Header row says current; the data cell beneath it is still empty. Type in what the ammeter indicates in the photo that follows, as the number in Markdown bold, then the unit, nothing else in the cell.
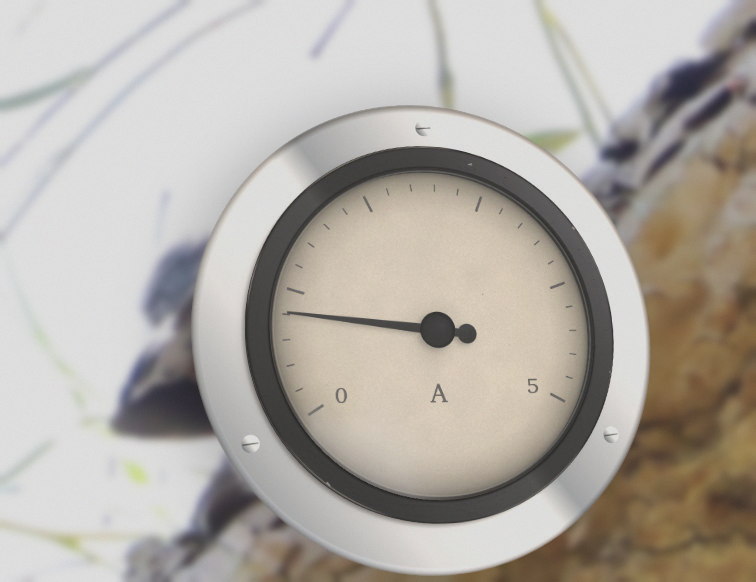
**0.8** A
